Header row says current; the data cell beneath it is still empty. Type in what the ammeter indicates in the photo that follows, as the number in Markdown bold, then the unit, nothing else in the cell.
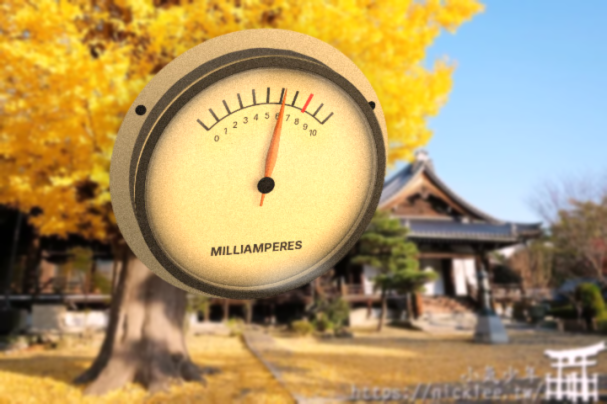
**6** mA
